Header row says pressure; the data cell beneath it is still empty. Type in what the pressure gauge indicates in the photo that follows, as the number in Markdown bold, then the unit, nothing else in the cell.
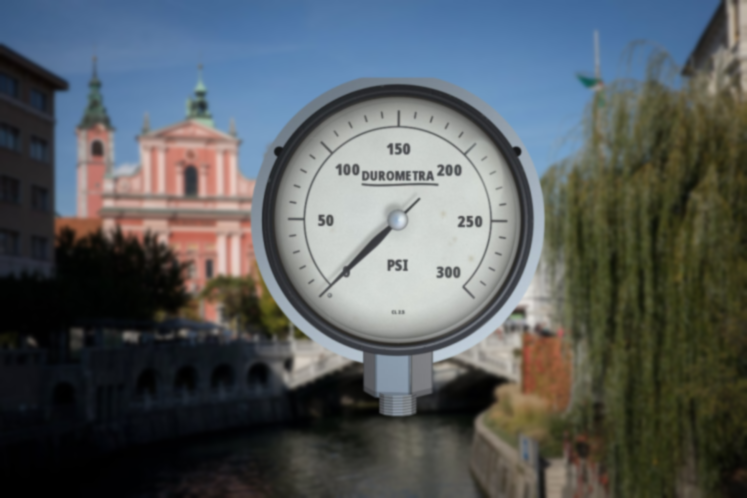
**0** psi
